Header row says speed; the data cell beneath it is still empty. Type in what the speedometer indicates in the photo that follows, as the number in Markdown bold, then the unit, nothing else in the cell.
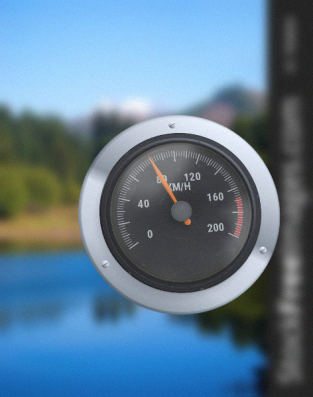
**80** km/h
